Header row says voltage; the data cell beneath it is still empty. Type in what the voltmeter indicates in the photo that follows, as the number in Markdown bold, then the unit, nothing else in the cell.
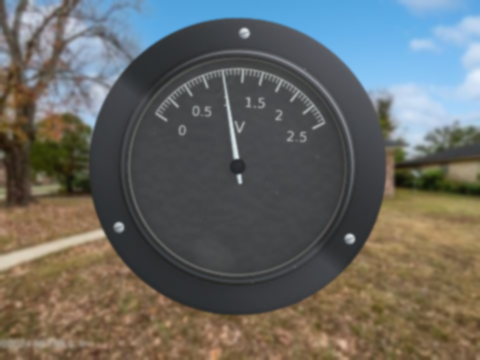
**1** V
